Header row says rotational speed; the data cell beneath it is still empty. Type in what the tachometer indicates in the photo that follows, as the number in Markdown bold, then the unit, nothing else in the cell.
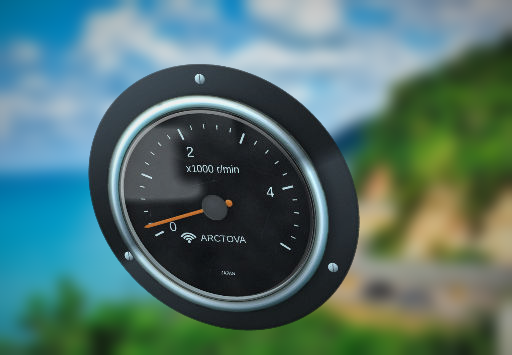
**200** rpm
